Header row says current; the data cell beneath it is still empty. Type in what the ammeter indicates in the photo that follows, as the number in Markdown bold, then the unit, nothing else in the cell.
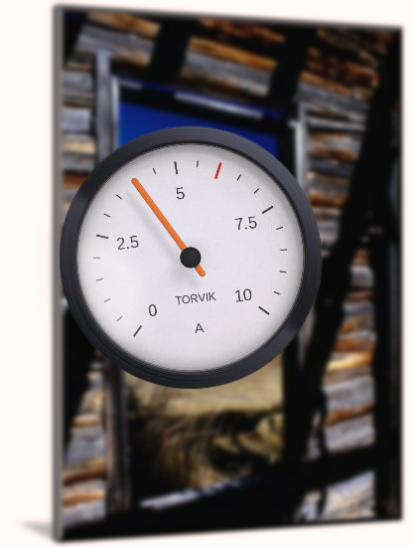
**4** A
